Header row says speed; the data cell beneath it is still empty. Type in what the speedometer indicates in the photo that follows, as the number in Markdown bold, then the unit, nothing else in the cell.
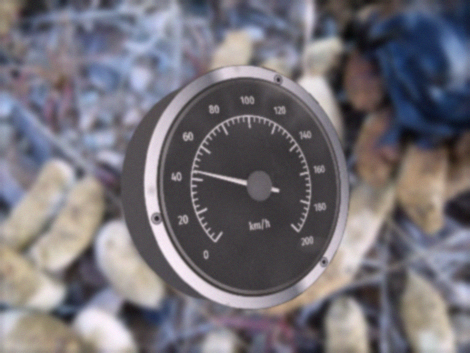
**44** km/h
